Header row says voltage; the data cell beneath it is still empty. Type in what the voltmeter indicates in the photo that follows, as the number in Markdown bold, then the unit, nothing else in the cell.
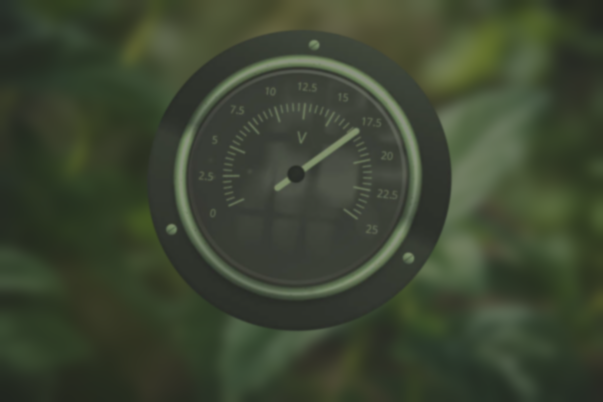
**17.5** V
